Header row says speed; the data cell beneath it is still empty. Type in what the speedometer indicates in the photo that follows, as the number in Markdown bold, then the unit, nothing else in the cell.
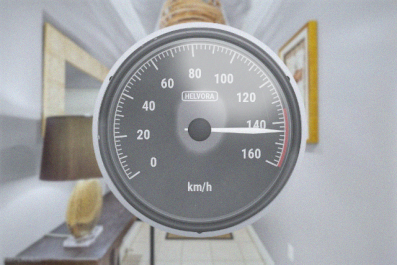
**144** km/h
